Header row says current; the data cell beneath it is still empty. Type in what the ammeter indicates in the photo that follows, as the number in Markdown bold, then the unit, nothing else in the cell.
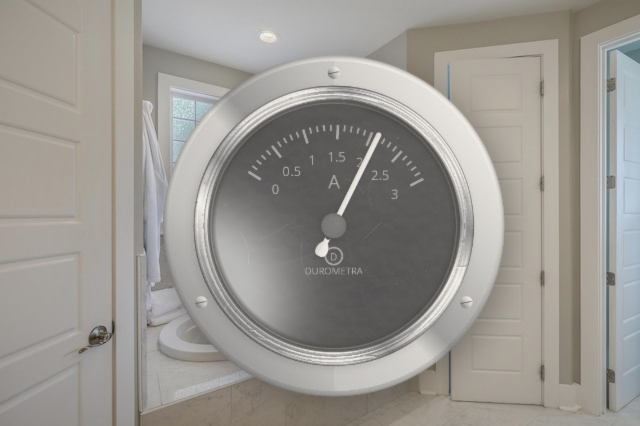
**2.1** A
